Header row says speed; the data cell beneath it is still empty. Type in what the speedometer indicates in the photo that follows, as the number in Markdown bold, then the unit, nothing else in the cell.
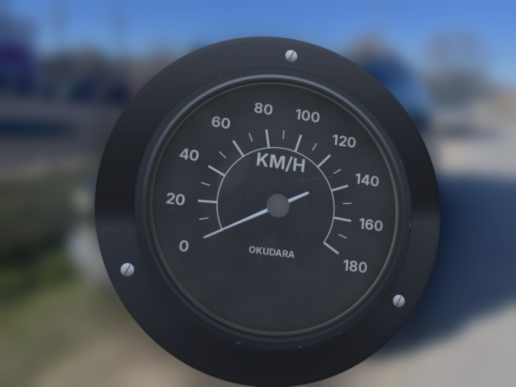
**0** km/h
